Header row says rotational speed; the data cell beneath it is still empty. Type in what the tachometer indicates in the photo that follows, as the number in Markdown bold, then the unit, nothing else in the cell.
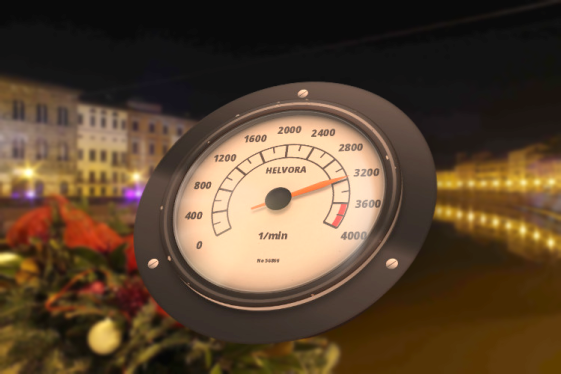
**3200** rpm
